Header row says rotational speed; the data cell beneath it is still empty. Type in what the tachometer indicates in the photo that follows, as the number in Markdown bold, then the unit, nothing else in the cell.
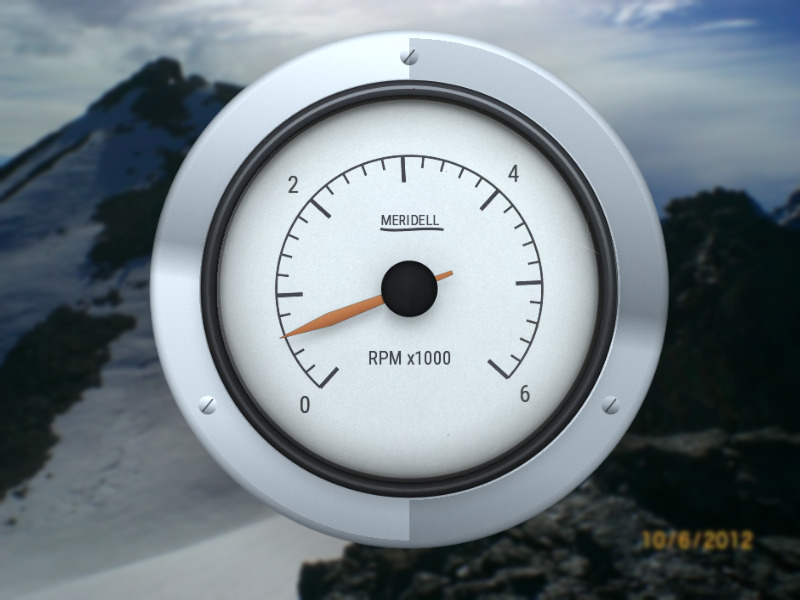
**600** rpm
